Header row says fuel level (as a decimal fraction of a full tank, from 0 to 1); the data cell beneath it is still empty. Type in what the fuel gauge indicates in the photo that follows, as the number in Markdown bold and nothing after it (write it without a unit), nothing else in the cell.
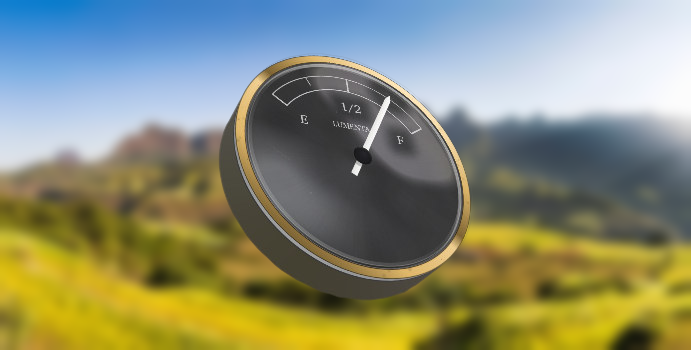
**0.75**
